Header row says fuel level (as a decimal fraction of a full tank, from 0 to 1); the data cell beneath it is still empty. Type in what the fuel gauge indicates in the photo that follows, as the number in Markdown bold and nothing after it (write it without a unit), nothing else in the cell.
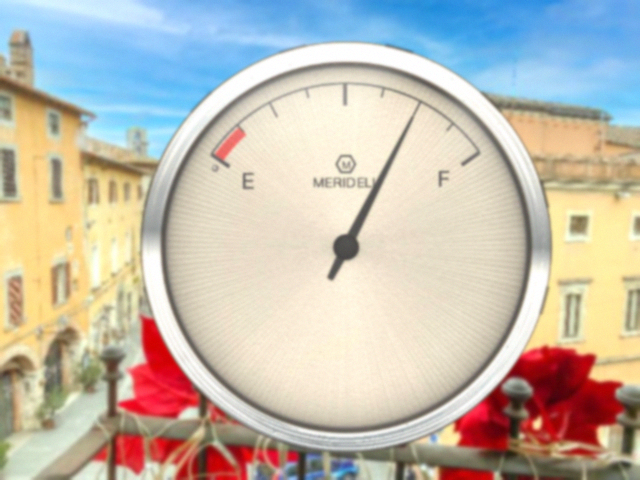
**0.75**
